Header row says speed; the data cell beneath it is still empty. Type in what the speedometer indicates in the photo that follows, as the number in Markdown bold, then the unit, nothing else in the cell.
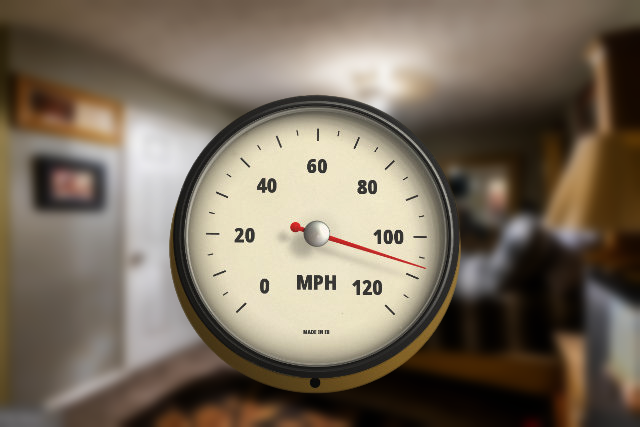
**107.5** mph
